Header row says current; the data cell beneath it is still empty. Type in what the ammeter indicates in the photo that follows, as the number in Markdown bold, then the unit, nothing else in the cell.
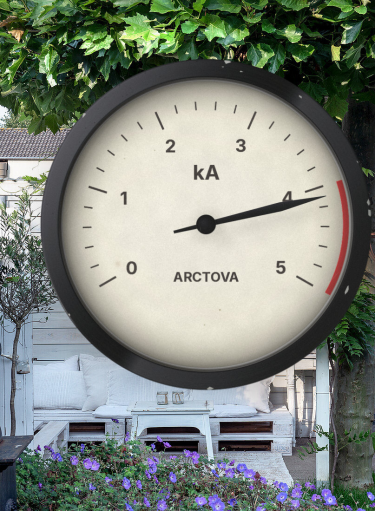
**4.1** kA
